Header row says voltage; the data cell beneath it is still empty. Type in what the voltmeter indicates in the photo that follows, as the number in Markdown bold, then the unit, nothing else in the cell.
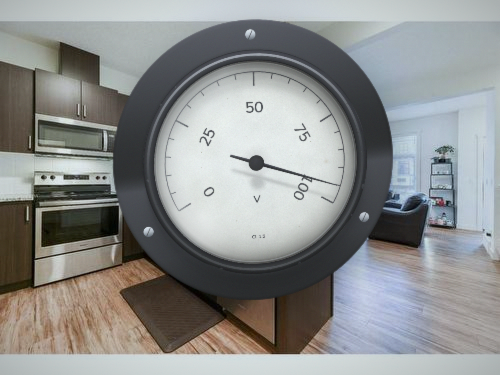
**95** V
